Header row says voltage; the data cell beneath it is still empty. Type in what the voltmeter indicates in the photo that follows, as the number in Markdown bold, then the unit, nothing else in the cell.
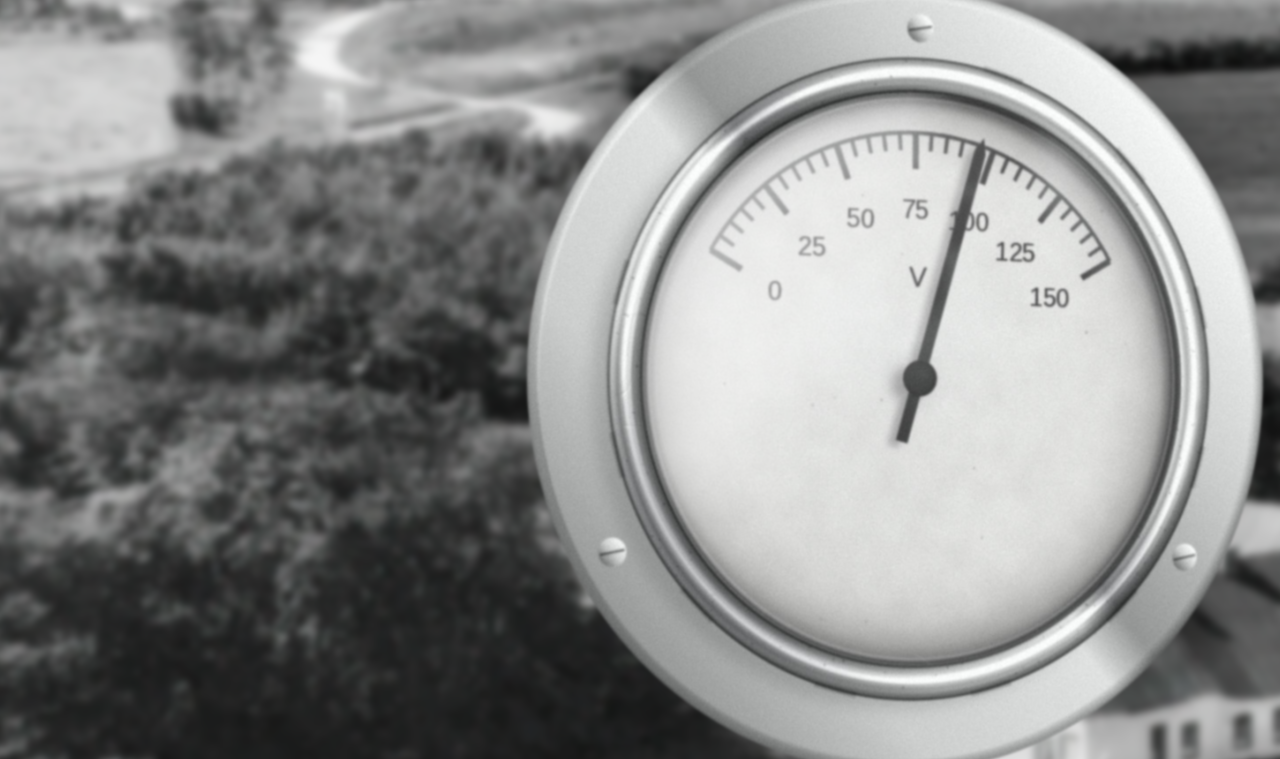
**95** V
